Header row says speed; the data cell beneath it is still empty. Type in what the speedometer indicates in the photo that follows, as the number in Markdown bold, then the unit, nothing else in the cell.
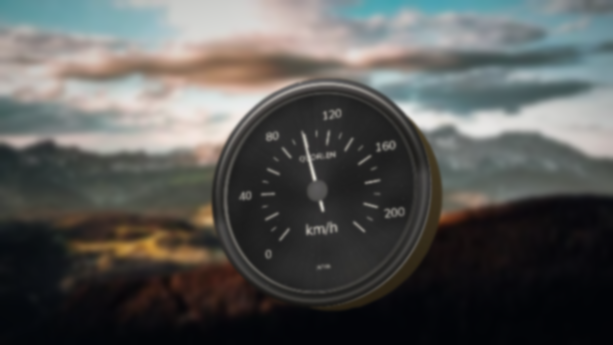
**100** km/h
